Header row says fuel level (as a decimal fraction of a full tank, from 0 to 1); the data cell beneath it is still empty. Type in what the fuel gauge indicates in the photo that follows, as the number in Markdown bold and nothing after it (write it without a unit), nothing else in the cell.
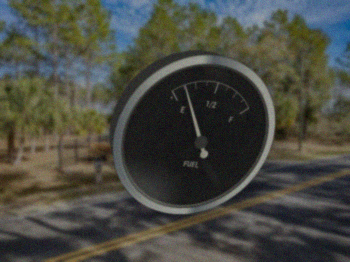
**0.125**
